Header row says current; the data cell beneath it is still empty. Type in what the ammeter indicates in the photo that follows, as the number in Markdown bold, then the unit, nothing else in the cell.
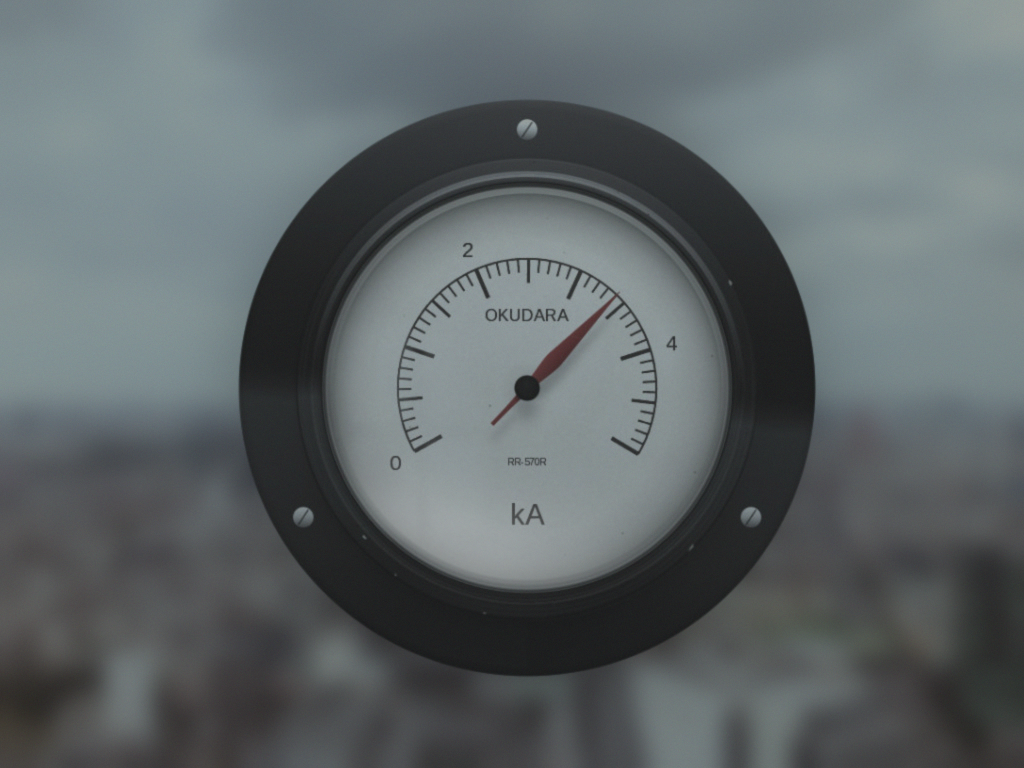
**3.4** kA
